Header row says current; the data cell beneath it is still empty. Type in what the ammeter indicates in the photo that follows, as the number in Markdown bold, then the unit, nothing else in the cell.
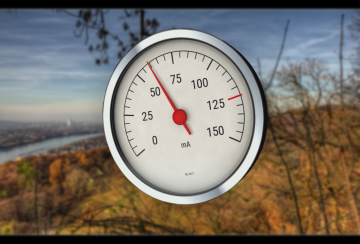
**60** mA
